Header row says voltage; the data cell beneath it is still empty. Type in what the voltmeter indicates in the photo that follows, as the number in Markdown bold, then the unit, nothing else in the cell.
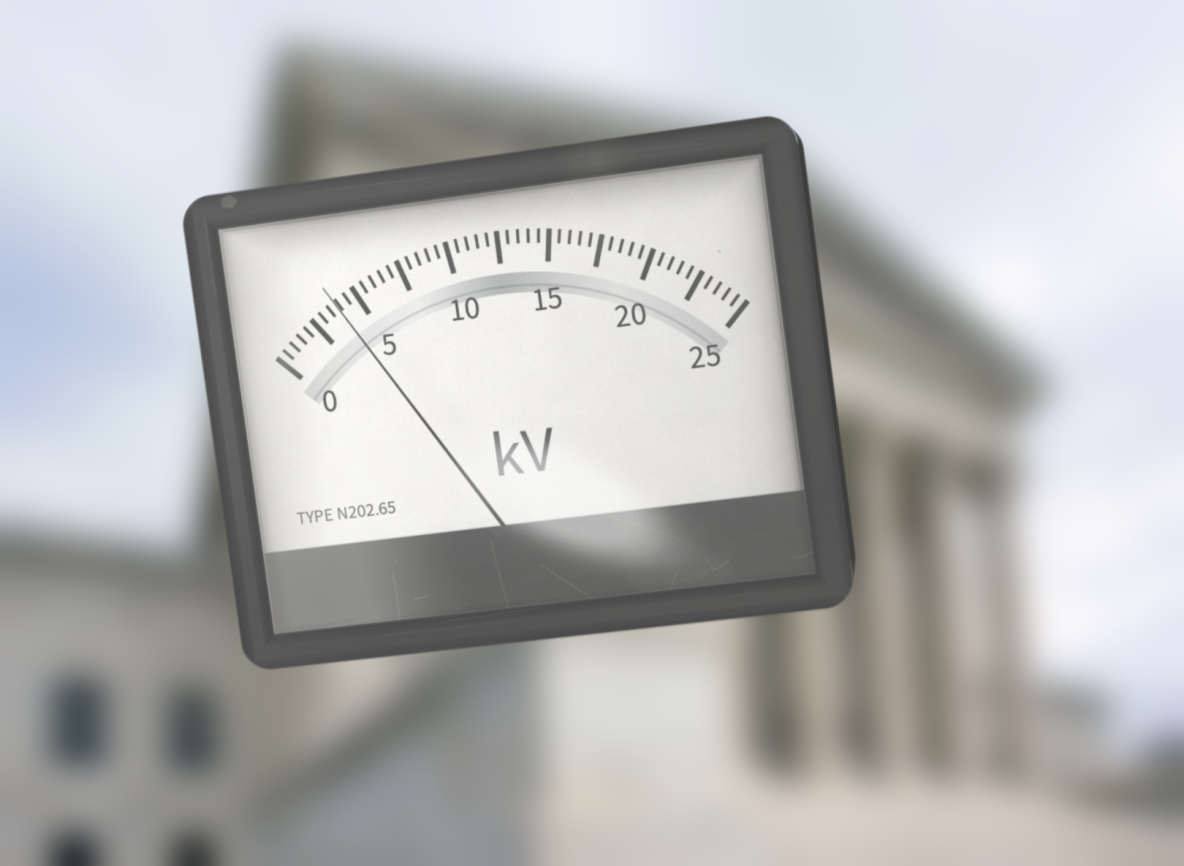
**4** kV
